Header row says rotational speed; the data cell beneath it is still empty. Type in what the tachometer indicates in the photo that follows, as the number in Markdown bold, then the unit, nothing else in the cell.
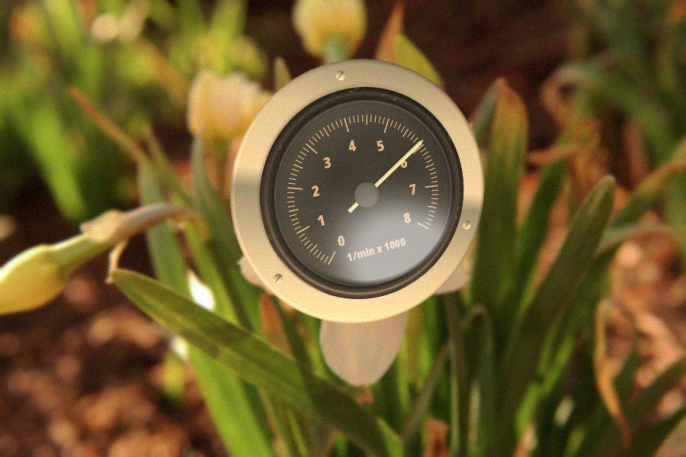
**5900** rpm
